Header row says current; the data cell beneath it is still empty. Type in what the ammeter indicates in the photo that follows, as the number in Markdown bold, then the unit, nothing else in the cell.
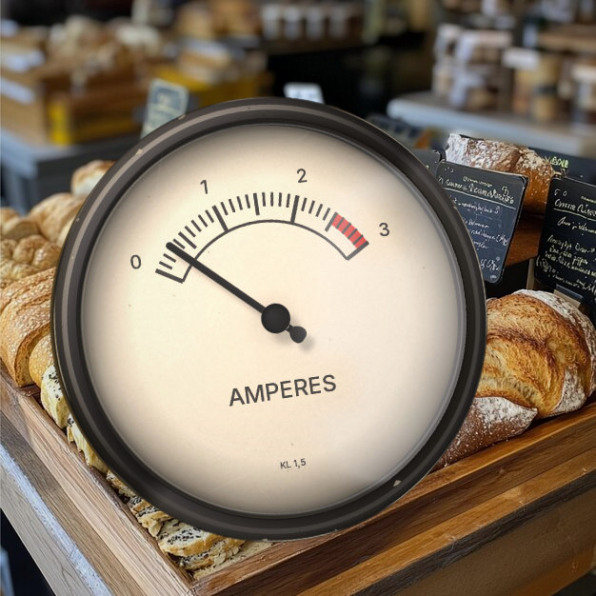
**0.3** A
